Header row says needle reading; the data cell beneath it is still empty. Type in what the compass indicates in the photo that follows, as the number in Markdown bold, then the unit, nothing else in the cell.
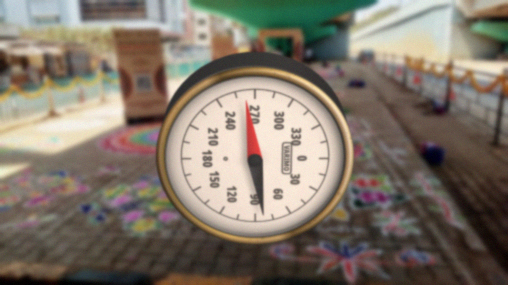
**262.5** °
